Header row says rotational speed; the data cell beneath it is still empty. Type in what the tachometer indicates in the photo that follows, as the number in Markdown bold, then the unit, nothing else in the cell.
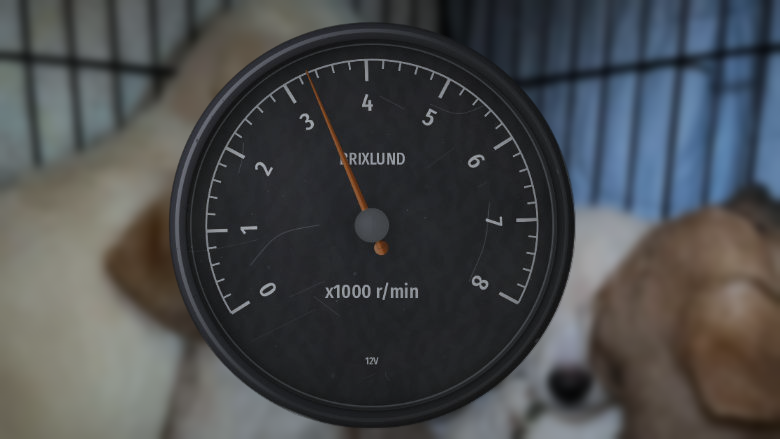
**3300** rpm
